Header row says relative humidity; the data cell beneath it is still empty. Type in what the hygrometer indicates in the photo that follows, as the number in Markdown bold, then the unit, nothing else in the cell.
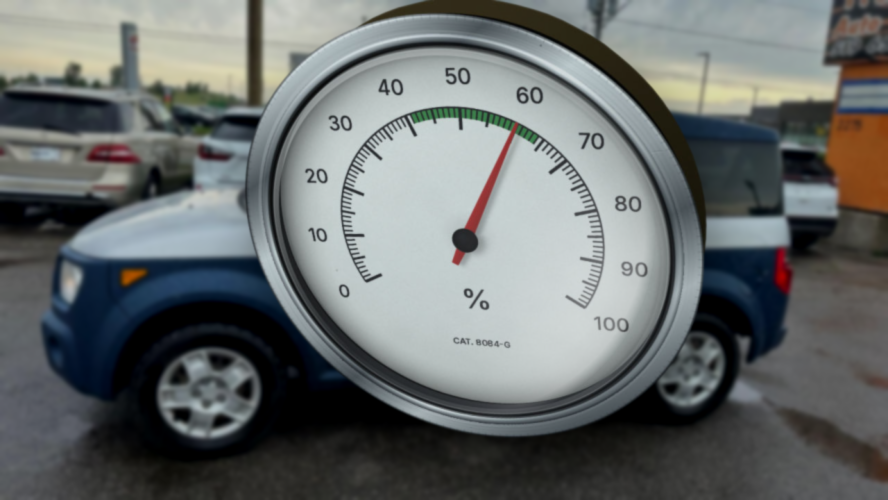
**60** %
